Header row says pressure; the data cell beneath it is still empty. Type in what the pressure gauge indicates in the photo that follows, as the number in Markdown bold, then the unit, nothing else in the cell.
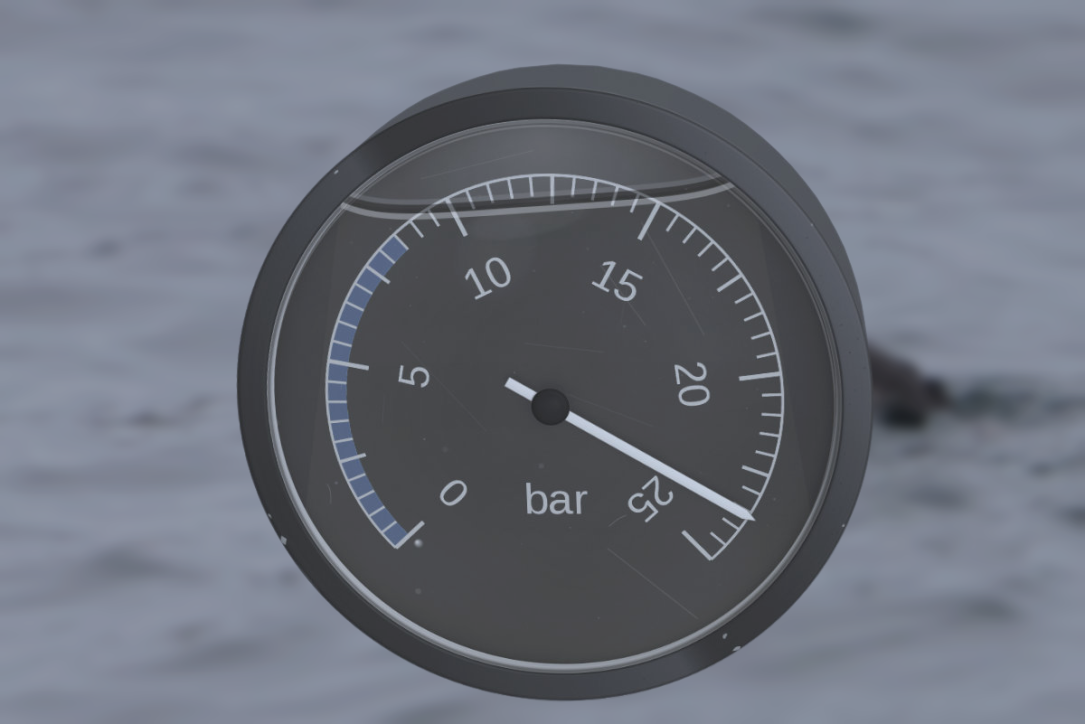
**23.5** bar
